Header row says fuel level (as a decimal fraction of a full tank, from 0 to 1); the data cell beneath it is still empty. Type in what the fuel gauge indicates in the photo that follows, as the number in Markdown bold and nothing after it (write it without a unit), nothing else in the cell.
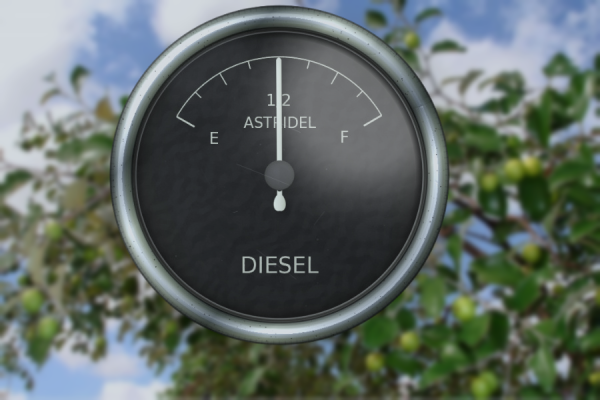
**0.5**
